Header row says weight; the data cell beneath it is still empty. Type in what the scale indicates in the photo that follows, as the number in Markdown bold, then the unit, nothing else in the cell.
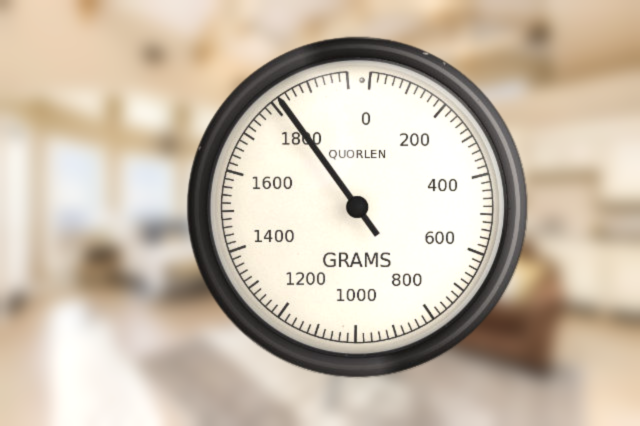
**1820** g
